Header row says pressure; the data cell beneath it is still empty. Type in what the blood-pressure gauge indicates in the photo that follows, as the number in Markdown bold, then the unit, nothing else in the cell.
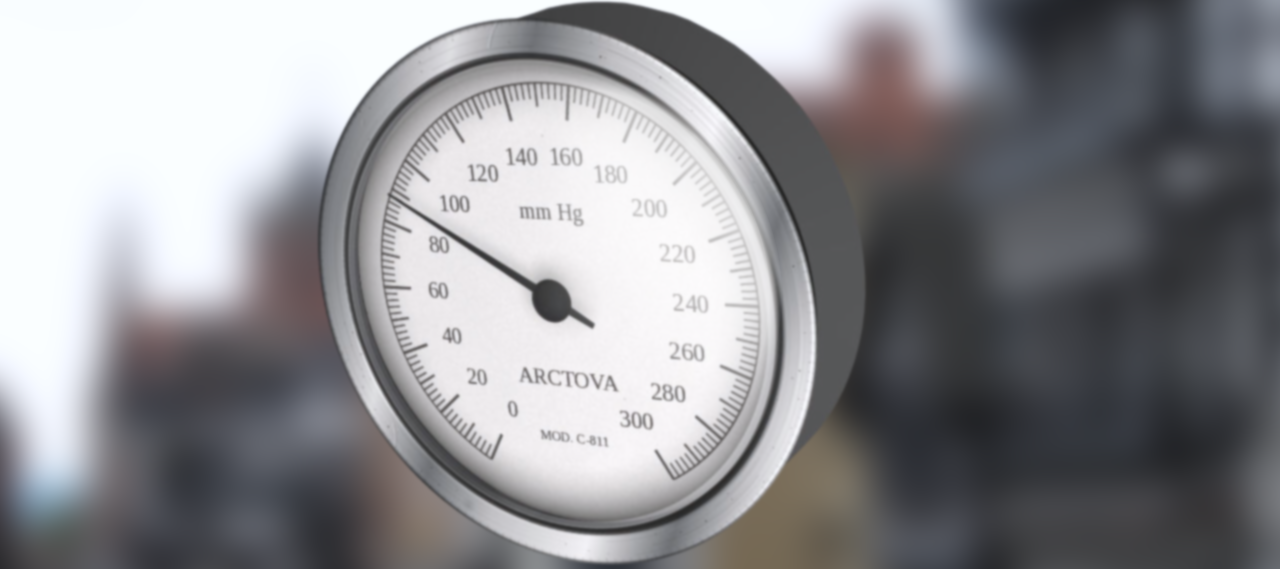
**90** mmHg
